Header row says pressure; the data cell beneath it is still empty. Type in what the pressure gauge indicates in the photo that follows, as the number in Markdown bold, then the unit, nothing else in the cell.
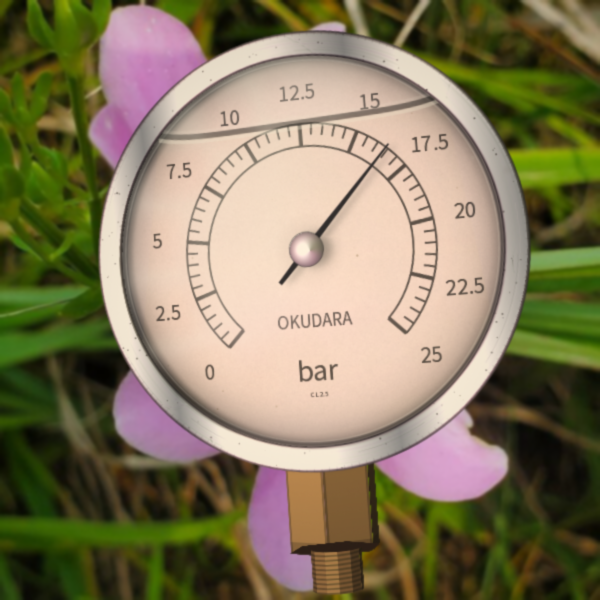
**16.5** bar
